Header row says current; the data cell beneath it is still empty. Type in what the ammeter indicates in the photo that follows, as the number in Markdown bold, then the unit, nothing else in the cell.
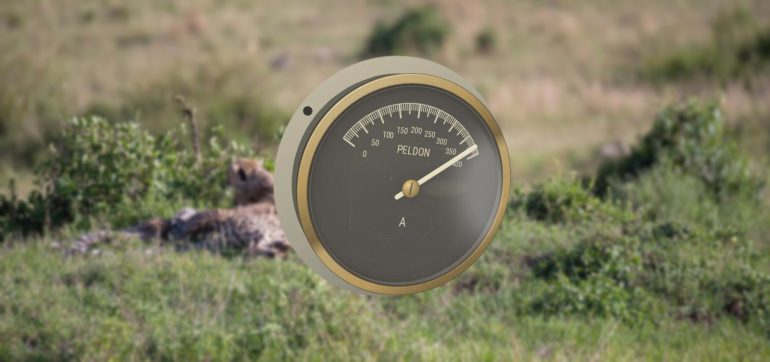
**375** A
